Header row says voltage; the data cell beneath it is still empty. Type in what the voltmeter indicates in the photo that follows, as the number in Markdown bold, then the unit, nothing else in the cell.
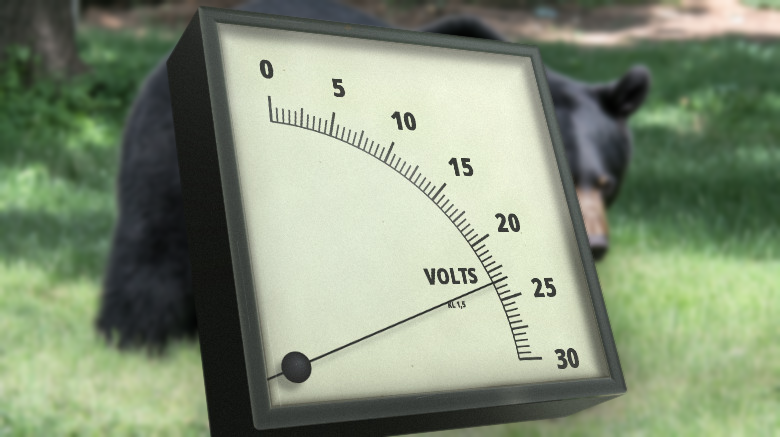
**23.5** V
